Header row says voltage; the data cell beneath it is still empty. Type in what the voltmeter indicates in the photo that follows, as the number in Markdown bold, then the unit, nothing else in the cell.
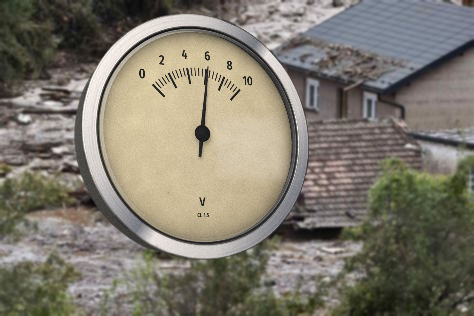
**6** V
